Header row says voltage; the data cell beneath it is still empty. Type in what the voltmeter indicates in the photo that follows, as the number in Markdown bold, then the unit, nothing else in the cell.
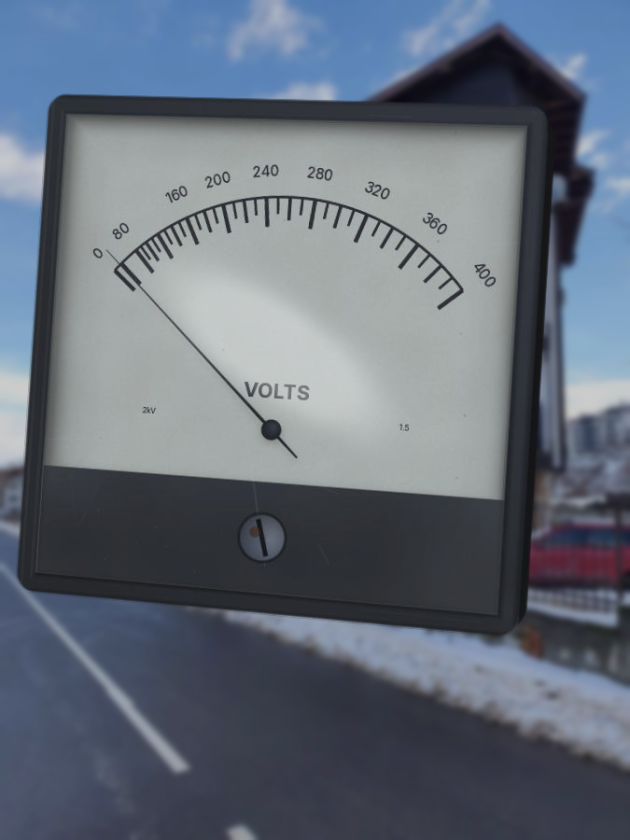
**40** V
